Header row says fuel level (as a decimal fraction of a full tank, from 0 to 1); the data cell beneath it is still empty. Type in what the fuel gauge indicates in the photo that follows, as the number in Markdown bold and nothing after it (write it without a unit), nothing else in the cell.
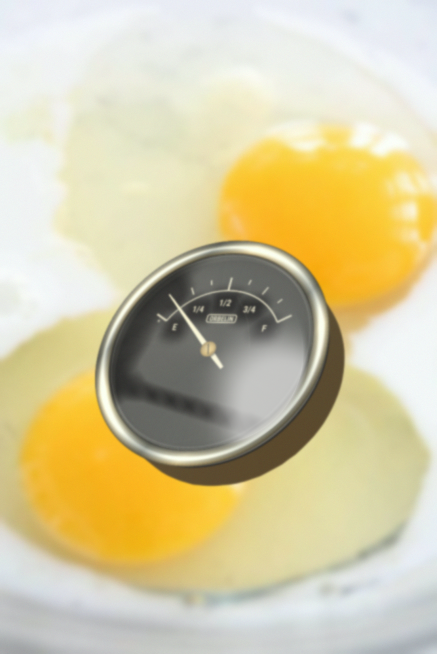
**0.125**
